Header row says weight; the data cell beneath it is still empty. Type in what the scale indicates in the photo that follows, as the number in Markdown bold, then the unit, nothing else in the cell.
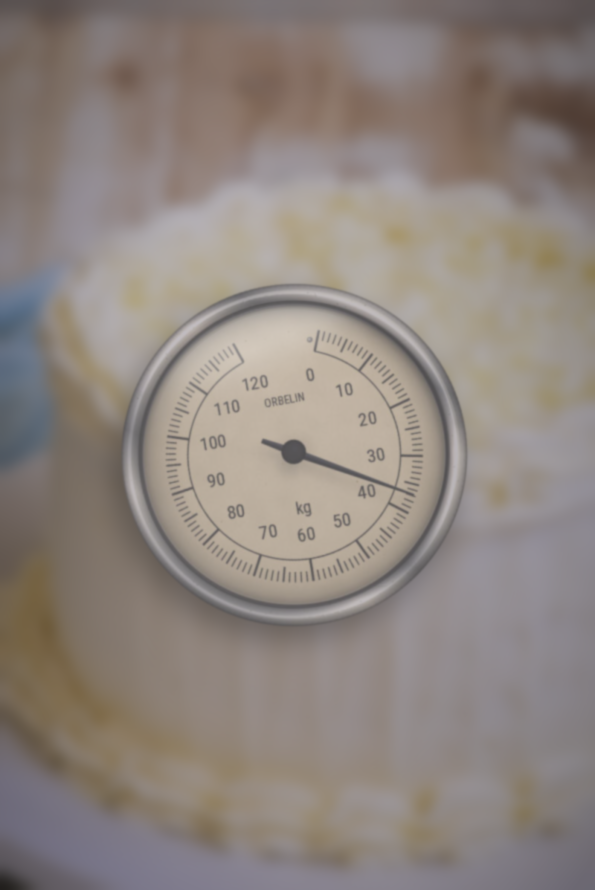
**37** kg
